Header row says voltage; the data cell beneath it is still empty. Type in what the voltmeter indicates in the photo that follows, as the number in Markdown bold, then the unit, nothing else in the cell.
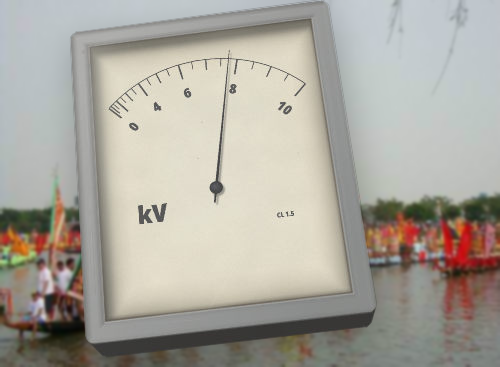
**7.75** kV
